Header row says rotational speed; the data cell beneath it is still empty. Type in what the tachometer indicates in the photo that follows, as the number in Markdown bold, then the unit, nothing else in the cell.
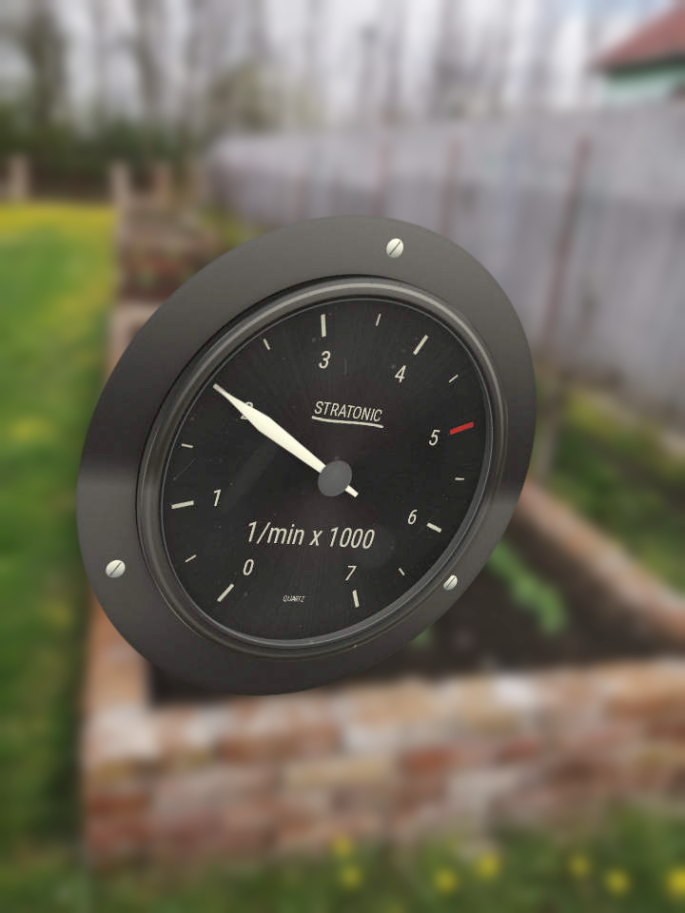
**2000** rpm
